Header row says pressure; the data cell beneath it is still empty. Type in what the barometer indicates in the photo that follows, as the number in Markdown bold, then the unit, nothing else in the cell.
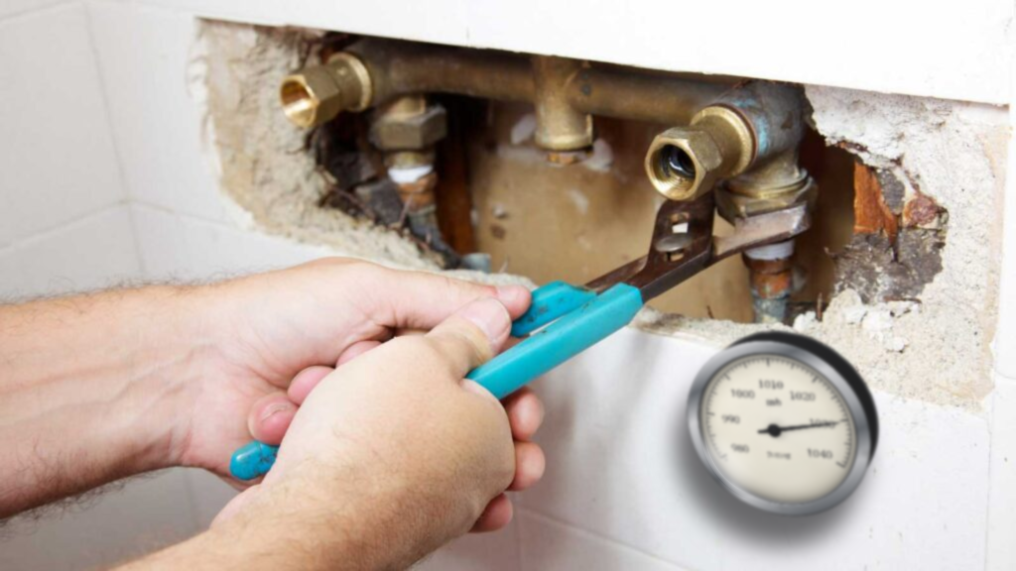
**1030** mbar
